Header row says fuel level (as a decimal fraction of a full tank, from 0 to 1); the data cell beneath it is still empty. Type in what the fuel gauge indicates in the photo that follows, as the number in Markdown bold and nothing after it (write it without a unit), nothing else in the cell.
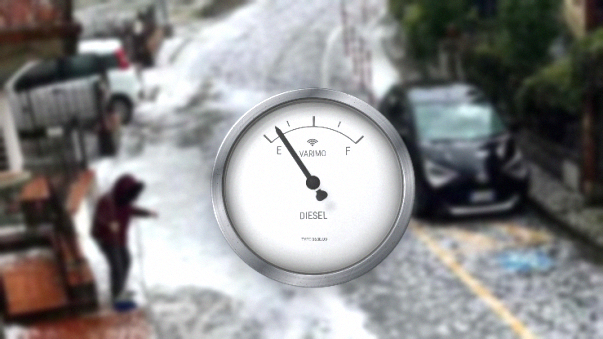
**0.125**
